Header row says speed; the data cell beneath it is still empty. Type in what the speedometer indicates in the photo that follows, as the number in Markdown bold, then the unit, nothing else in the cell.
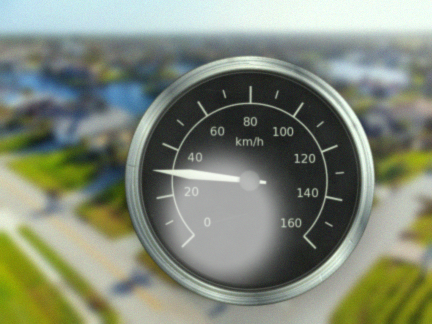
**30** km/h
